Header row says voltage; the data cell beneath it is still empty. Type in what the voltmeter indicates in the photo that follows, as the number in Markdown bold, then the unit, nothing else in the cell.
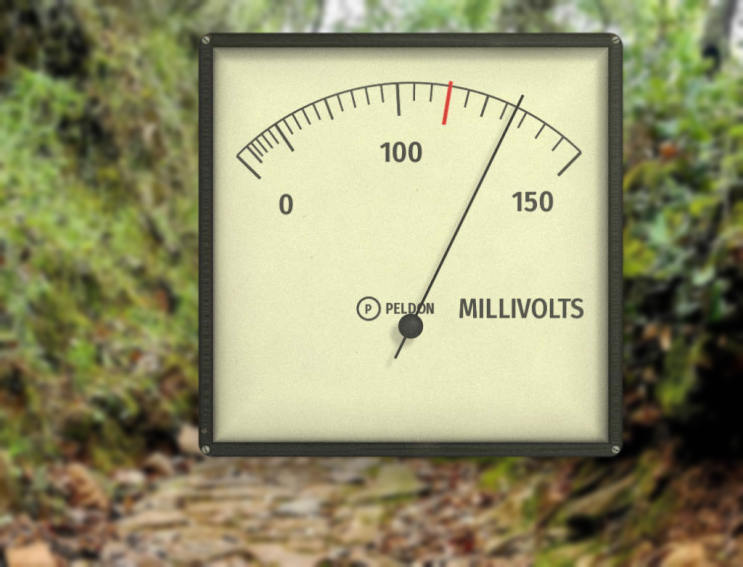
**132.5** mV
